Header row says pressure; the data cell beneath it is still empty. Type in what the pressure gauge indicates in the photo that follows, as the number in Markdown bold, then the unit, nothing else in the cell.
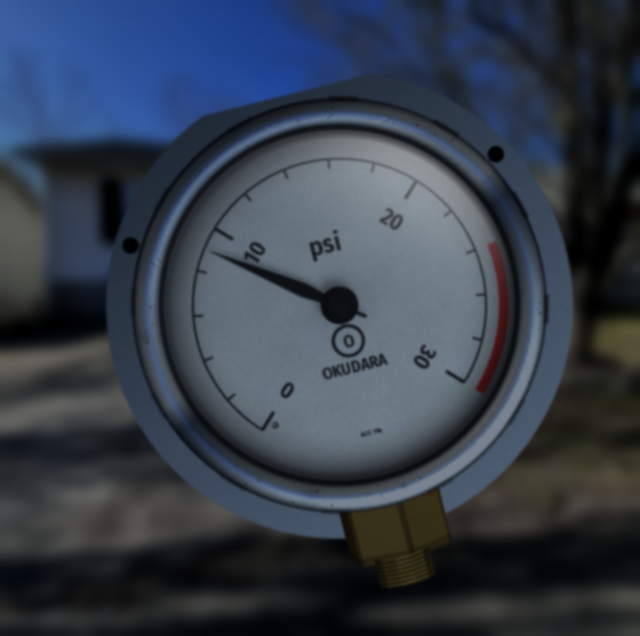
**9** psi
